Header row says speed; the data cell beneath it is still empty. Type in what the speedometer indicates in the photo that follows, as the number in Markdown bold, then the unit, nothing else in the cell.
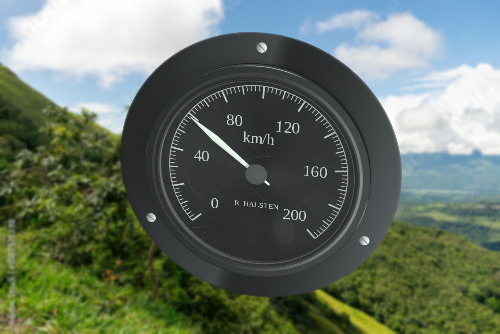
**60** km/h
